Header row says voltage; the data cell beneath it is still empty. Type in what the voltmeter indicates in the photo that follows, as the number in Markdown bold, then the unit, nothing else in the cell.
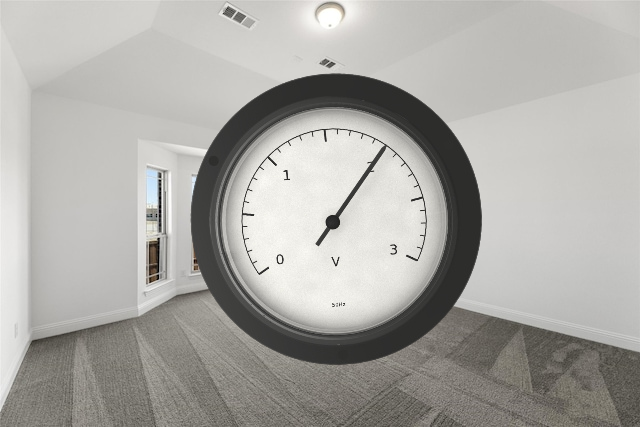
**2** V
